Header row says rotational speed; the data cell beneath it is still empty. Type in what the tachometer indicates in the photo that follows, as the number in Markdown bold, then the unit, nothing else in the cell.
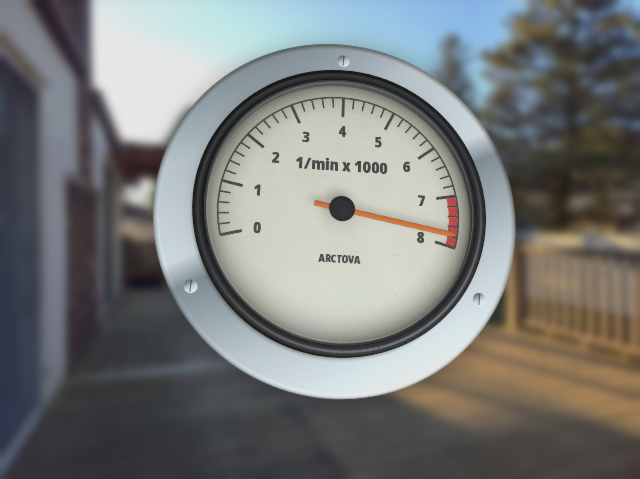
**7800** rpm
